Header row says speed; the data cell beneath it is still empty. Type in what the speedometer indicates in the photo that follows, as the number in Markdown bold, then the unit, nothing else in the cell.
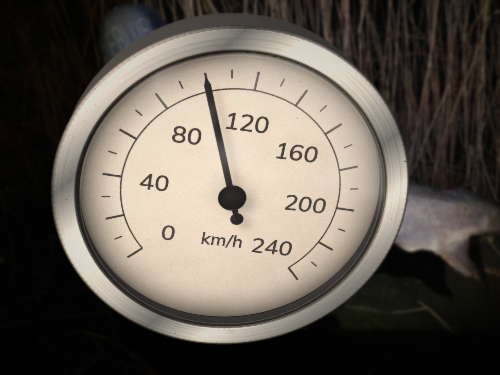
**100** km/h
